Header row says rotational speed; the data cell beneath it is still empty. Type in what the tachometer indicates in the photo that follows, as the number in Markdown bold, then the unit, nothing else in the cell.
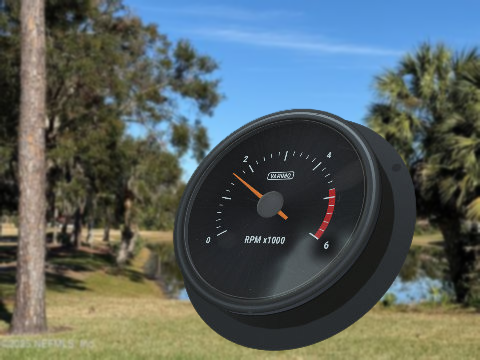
**1600** rpm
